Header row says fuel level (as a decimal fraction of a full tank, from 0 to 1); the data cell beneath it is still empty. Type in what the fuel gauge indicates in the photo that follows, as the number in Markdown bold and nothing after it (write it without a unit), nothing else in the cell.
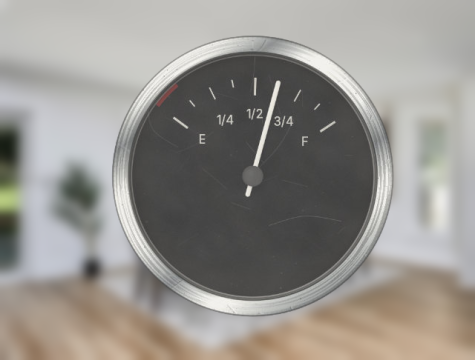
**0.625**
